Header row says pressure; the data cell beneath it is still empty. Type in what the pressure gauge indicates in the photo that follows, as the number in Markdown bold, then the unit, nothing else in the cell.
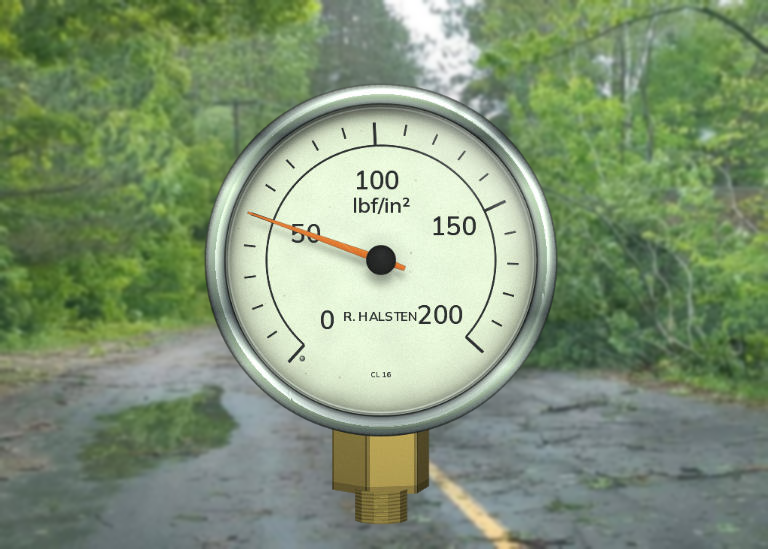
**50** psi
